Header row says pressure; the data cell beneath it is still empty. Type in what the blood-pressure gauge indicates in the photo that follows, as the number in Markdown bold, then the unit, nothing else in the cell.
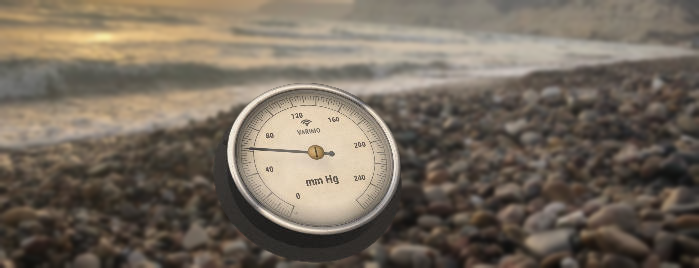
**60** mmHg
